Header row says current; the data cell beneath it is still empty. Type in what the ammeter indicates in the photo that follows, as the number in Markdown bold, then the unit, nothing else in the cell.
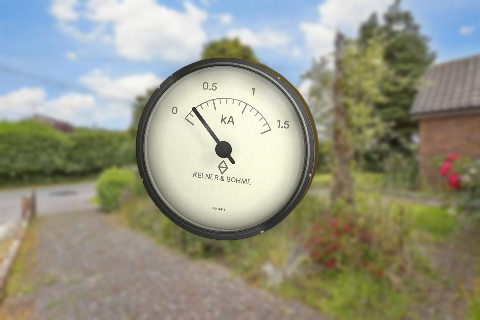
**0.2** kA
